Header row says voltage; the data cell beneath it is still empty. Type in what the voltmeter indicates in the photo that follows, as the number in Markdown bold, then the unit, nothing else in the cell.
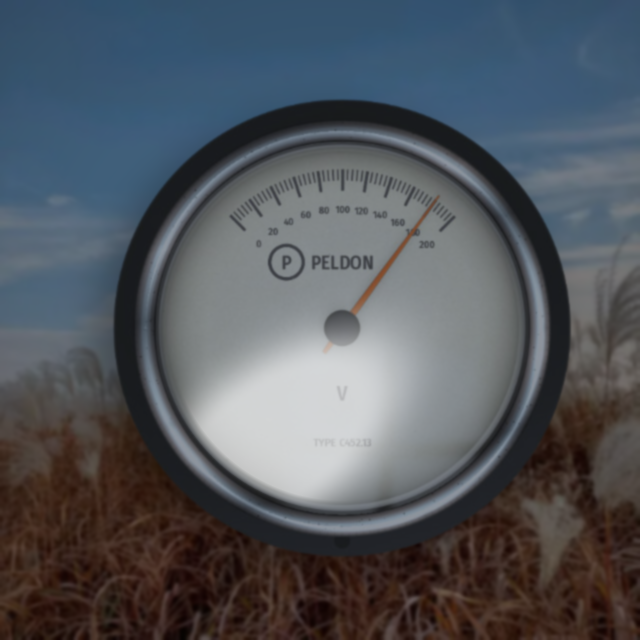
**180** V
